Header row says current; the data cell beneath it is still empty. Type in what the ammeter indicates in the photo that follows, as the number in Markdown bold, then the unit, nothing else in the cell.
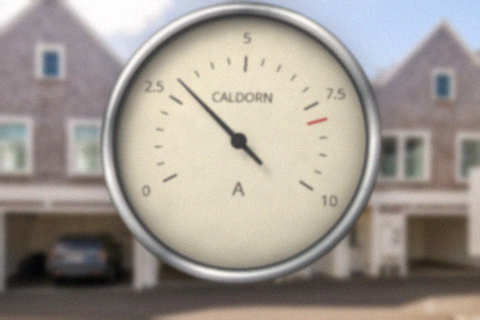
**3** A
